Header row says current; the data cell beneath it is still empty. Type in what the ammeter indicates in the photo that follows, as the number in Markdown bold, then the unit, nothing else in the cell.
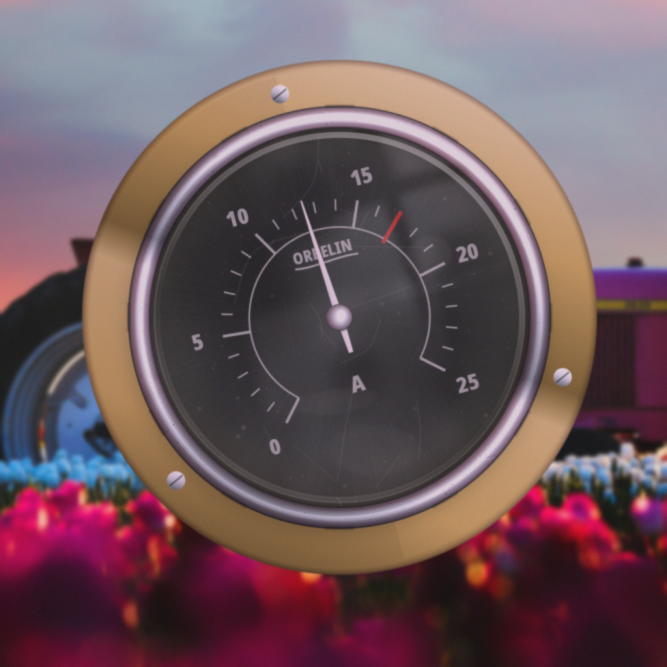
**12.5** A
